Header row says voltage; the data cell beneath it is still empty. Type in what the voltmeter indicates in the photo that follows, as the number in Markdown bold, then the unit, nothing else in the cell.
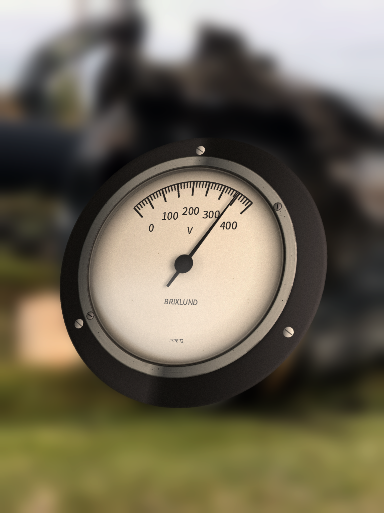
**350** V
